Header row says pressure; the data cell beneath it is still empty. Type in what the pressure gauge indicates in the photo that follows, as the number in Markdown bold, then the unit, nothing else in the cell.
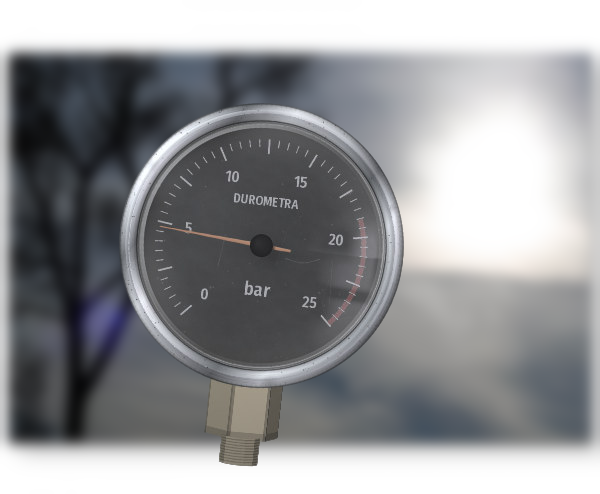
**4.75** bar
